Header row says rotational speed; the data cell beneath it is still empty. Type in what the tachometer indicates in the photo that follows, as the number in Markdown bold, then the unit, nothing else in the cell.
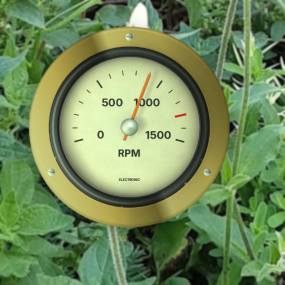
**900** rpm
